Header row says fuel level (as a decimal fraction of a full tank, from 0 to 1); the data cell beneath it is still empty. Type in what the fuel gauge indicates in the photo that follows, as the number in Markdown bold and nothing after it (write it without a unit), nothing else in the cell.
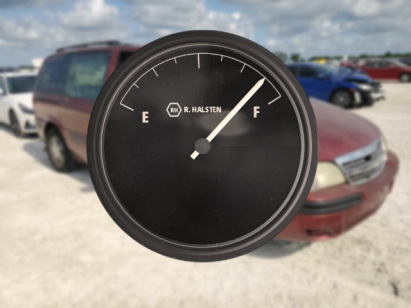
**0.875**
